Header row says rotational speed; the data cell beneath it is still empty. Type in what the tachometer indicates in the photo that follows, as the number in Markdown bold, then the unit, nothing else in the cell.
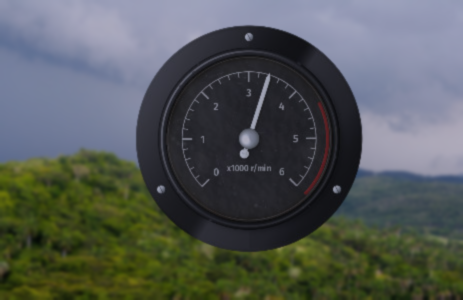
**3400** rpm
